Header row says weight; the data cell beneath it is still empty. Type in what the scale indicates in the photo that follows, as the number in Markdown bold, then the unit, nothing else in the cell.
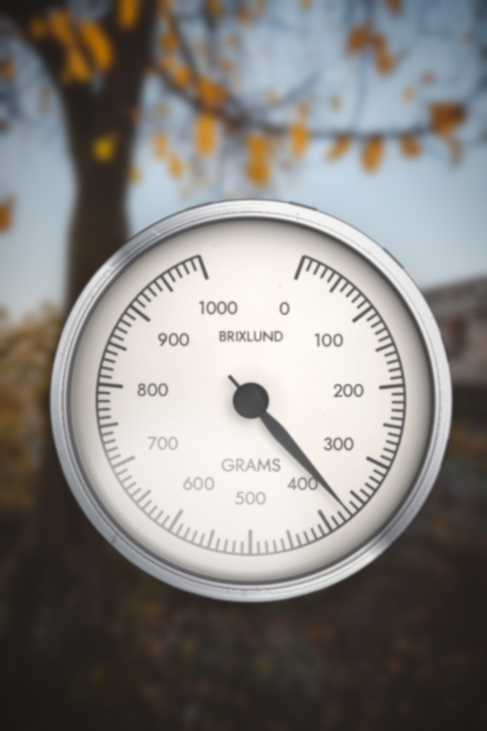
**370** g
